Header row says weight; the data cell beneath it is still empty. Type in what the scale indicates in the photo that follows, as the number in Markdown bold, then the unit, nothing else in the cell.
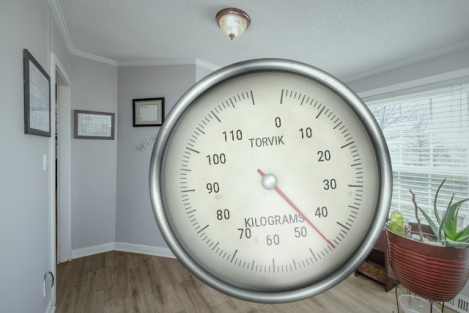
**45** kg
